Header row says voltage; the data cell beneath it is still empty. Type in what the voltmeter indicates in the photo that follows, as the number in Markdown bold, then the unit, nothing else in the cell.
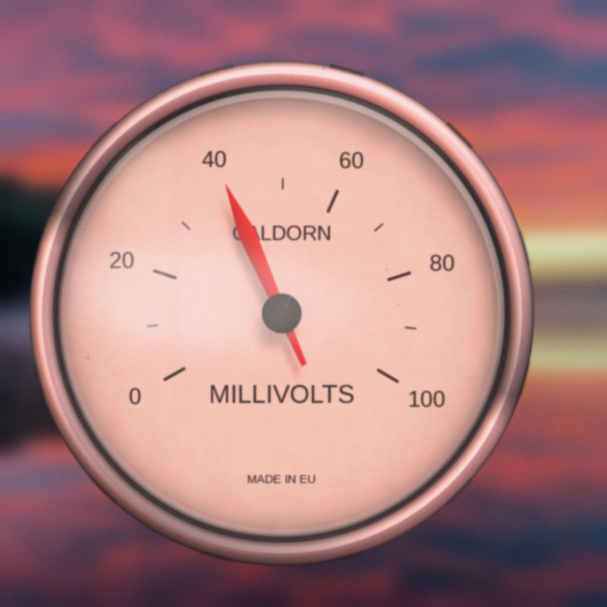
**40** mV
